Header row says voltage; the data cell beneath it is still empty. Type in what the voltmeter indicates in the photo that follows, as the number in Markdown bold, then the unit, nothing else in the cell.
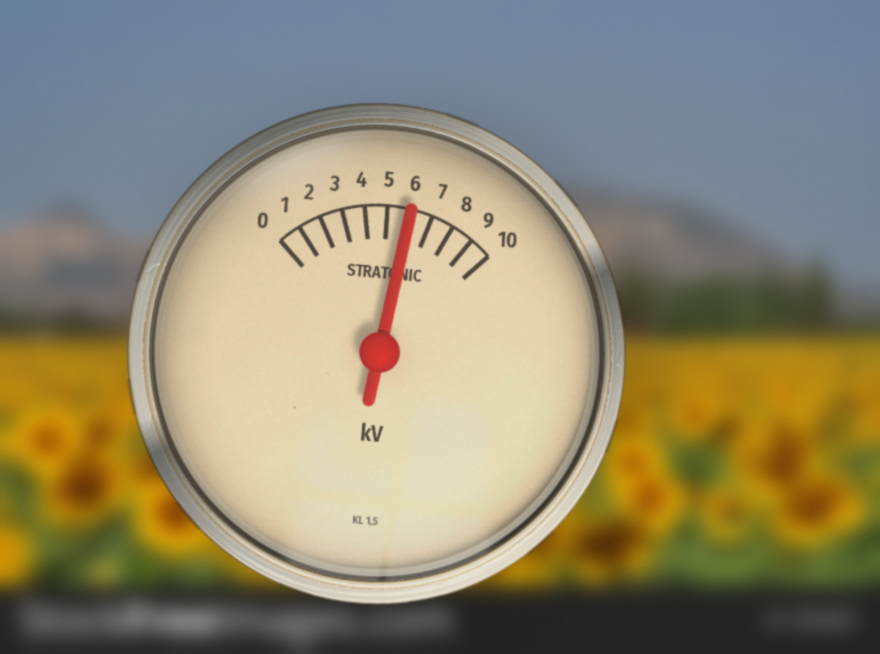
**6** kV
